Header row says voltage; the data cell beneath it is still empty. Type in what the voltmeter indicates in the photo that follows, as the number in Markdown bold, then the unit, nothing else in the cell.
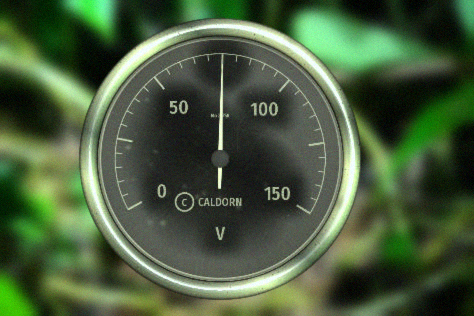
**75** V
